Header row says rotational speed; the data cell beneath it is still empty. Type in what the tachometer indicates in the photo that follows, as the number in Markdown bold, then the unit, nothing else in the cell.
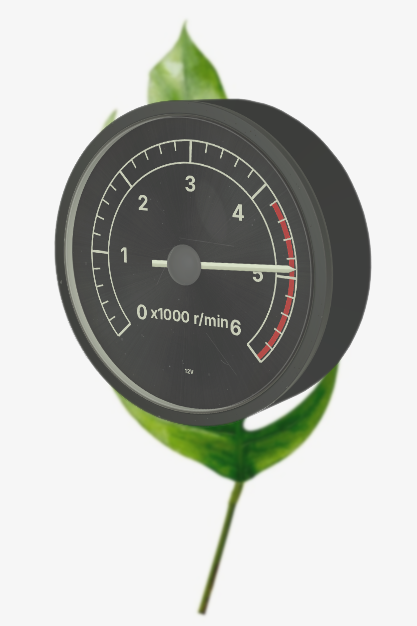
**4900** rpm
